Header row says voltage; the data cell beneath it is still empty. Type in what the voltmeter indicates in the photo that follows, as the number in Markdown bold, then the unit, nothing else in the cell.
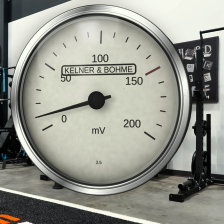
**10** mV
